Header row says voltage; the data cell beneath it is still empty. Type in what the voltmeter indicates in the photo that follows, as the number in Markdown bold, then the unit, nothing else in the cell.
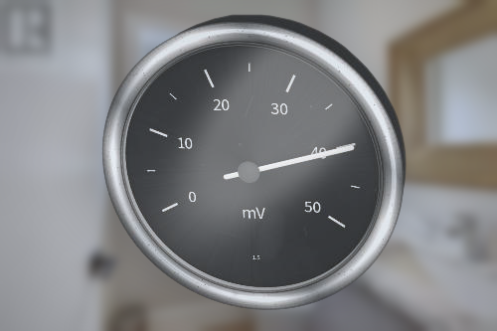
**40** mV
